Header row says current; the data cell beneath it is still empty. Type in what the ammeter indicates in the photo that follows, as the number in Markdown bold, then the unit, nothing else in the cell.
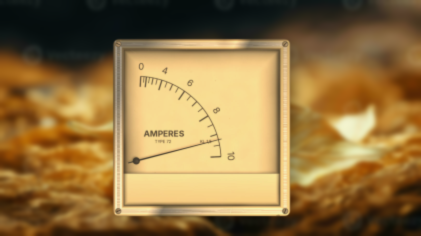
**9.25** A
